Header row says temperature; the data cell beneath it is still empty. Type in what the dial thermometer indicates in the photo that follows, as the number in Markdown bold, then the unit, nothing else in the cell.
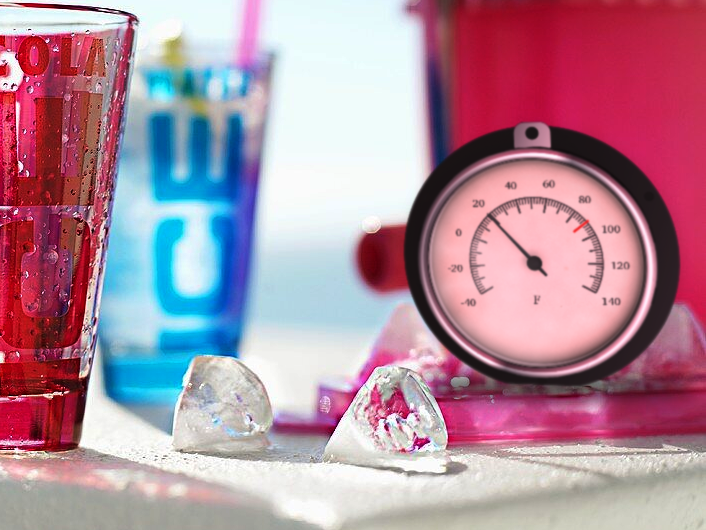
**20** °F
